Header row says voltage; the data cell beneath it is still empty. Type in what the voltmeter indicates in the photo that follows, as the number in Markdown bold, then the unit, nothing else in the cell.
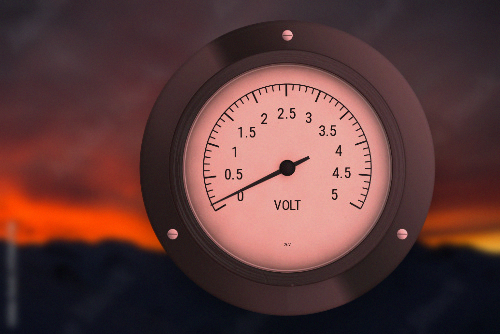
**0.1** V
